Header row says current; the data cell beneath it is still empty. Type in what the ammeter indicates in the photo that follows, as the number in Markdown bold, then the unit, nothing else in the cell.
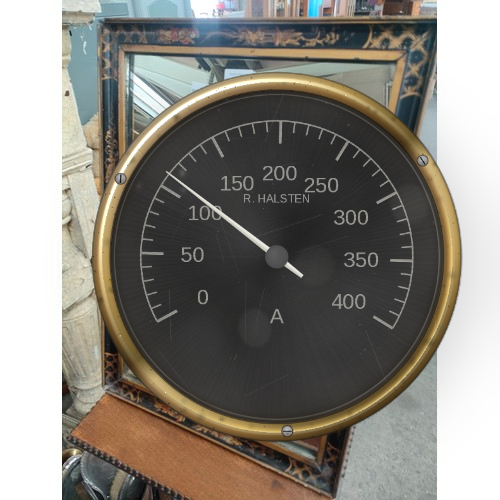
**110** A
